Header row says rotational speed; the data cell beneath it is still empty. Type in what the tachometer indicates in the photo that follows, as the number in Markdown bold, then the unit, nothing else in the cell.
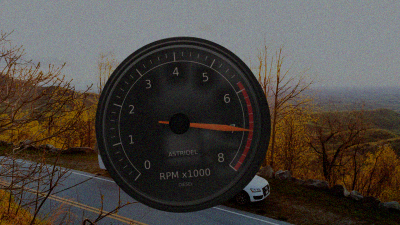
**7000** rpm
